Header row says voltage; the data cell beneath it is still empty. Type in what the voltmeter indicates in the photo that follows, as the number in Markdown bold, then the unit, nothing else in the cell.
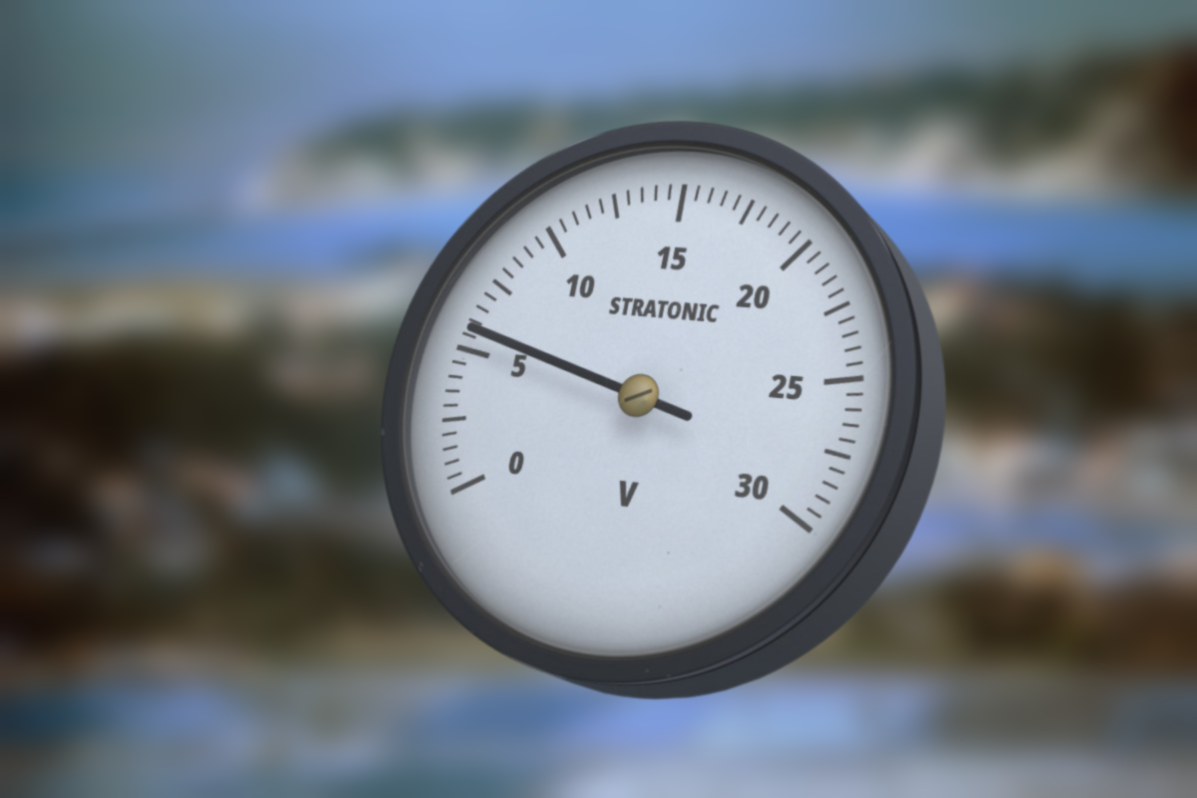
**5.75** V
